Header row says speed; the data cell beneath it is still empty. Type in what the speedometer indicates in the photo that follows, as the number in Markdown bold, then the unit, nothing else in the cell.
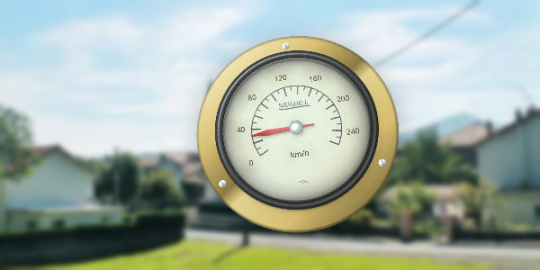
**30** km/h
